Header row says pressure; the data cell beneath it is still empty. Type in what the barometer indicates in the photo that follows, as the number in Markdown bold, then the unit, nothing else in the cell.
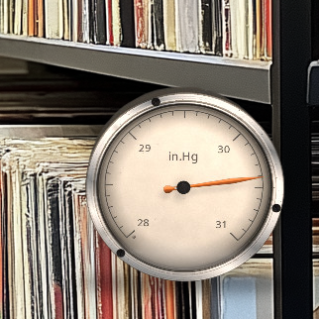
**30.4** inHg
